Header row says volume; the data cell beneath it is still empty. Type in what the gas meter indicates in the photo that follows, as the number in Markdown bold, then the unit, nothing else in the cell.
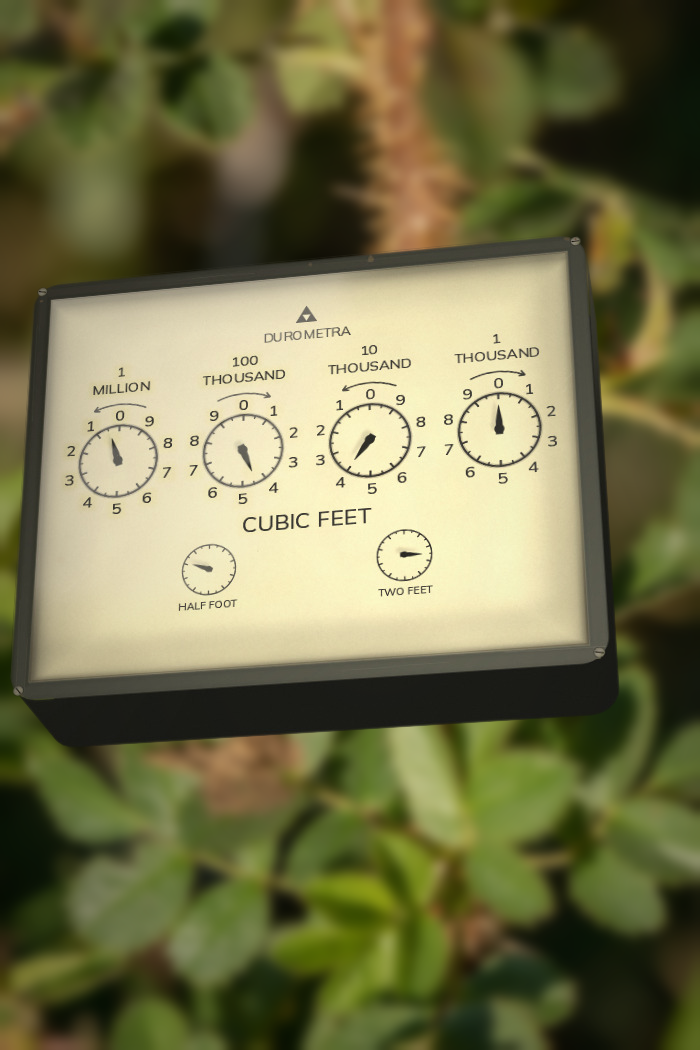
**44000** ft³
